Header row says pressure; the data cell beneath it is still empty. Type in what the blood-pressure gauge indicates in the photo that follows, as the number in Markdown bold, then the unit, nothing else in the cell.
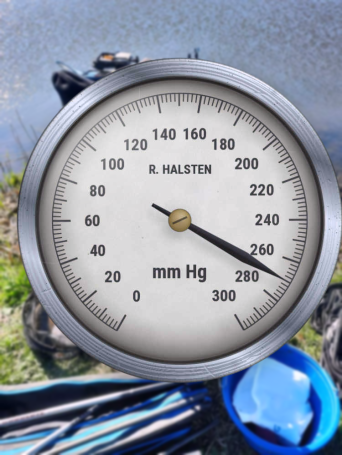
**270** mmHg
